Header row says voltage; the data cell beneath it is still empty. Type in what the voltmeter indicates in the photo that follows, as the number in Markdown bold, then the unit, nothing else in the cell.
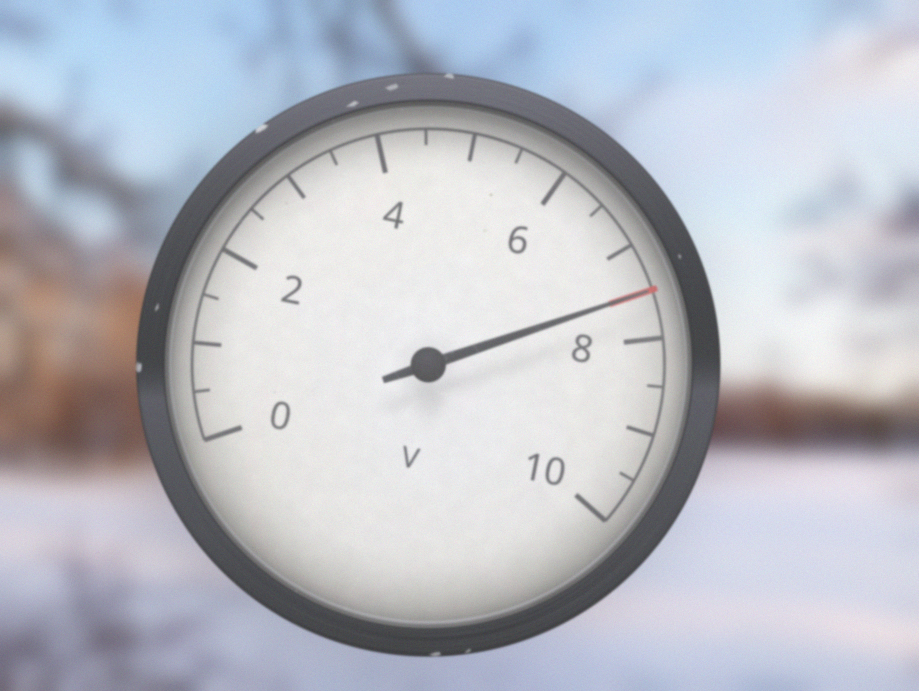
**7.5** V
